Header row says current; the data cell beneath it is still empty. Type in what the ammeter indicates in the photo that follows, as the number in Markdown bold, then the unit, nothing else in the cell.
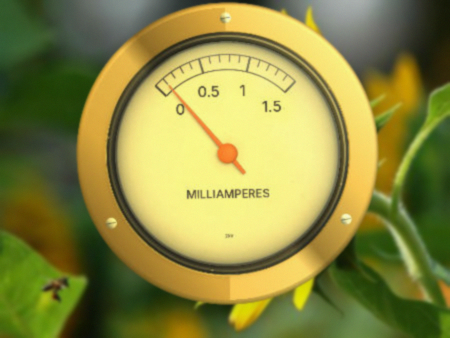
**0.1** mA
